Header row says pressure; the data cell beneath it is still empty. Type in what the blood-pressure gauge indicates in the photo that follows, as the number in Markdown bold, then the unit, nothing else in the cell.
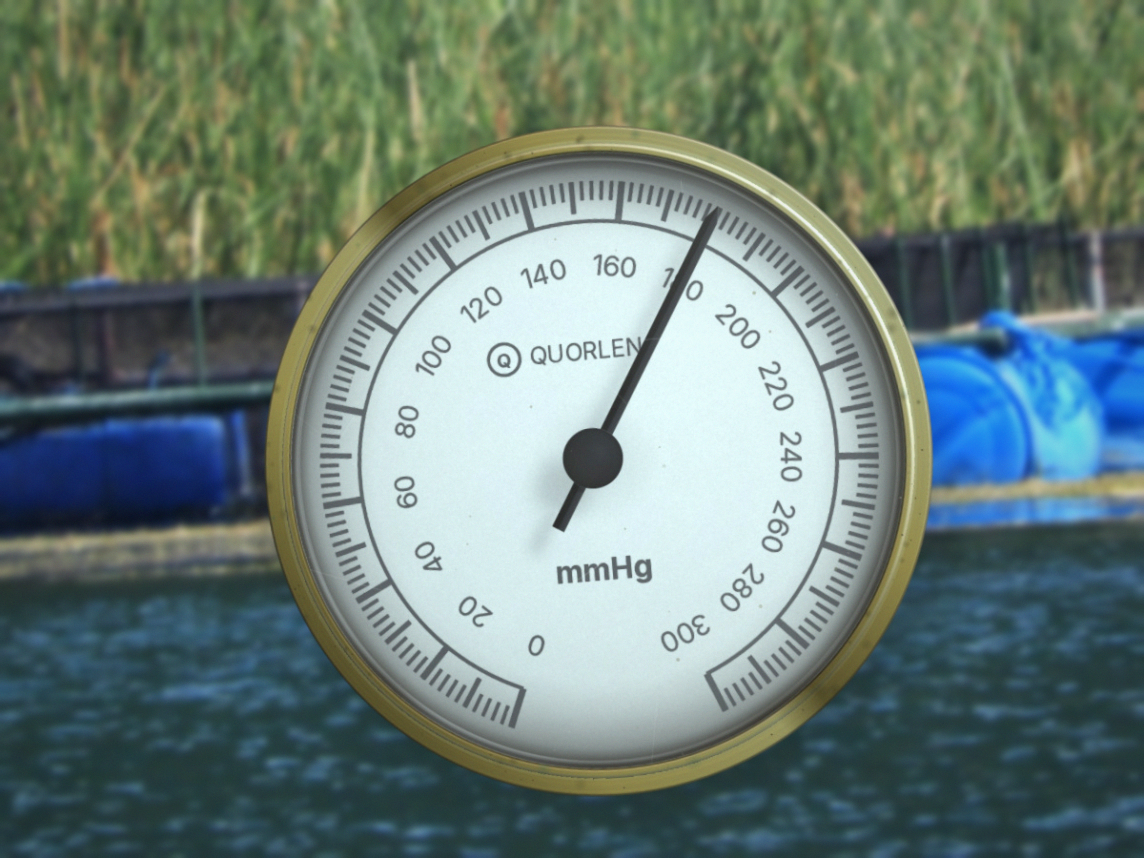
**180** mmHg
